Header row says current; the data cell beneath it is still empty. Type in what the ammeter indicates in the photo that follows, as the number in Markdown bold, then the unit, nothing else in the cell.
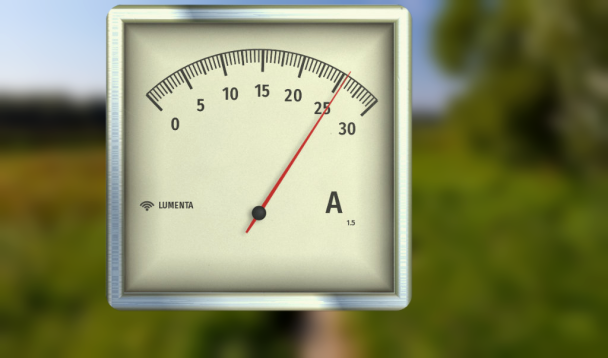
**25.5** A
